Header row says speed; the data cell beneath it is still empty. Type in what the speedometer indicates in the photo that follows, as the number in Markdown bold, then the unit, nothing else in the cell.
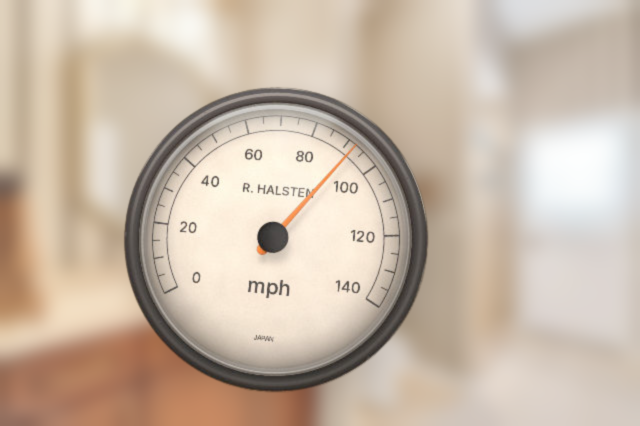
**92.5** mph
